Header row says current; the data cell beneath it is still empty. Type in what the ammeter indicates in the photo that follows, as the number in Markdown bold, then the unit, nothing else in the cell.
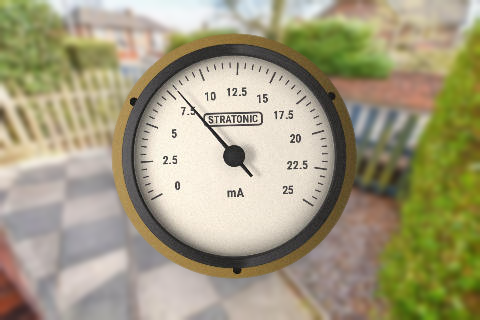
**8** mA
